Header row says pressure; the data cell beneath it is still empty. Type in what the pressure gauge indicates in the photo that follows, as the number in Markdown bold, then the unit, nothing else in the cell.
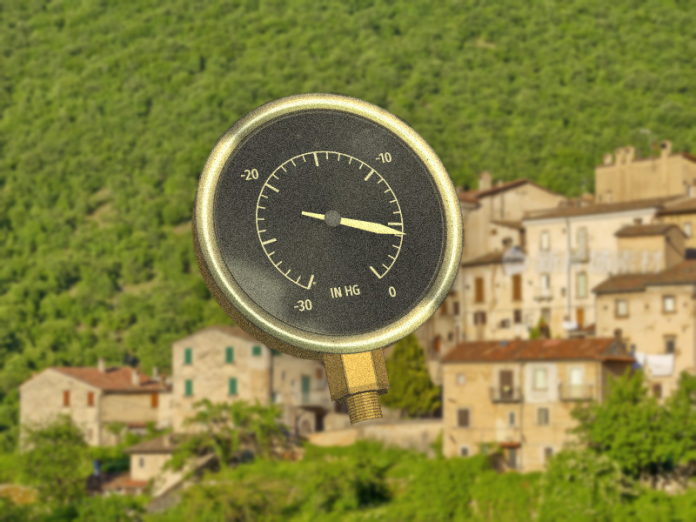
**-4** inHg
